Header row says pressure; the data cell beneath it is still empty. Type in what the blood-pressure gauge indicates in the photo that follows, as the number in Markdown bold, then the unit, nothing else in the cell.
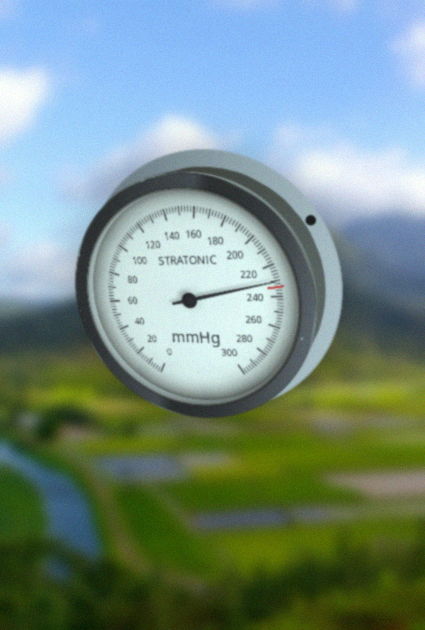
**230** mmHg
